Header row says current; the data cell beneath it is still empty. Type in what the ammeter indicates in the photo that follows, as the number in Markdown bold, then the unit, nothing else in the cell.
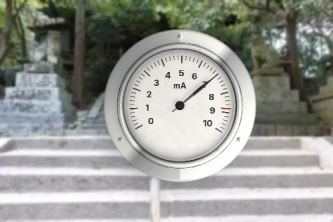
**7** mA
